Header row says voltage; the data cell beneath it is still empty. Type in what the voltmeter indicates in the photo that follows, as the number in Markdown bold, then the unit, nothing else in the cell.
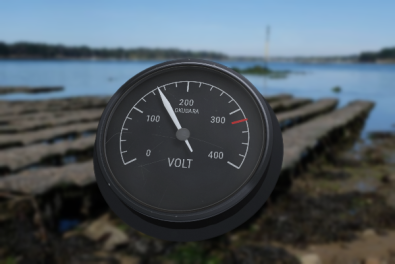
**150** V
